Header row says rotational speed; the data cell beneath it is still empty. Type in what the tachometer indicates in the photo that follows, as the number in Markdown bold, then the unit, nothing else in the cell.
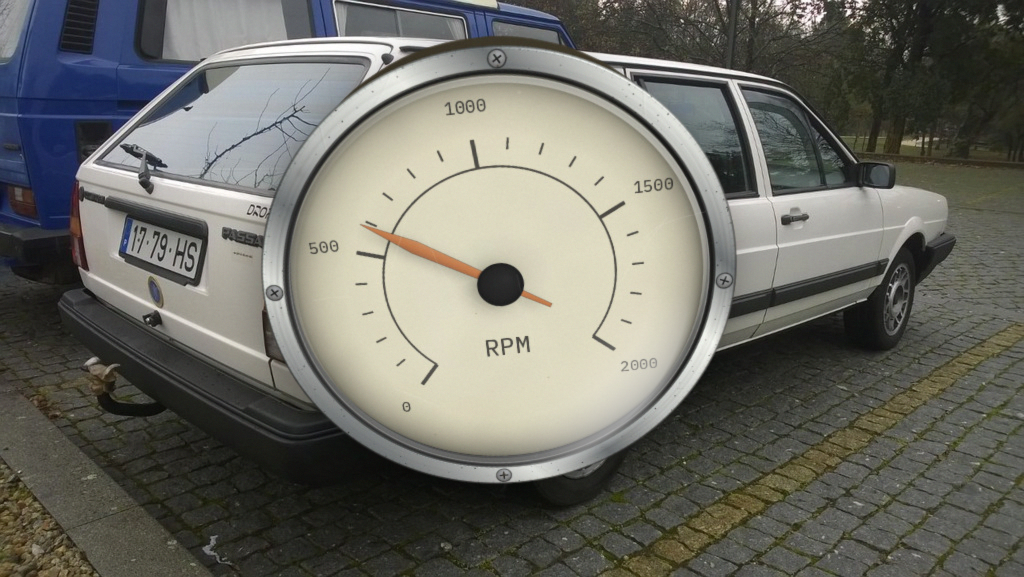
**600** rpm
